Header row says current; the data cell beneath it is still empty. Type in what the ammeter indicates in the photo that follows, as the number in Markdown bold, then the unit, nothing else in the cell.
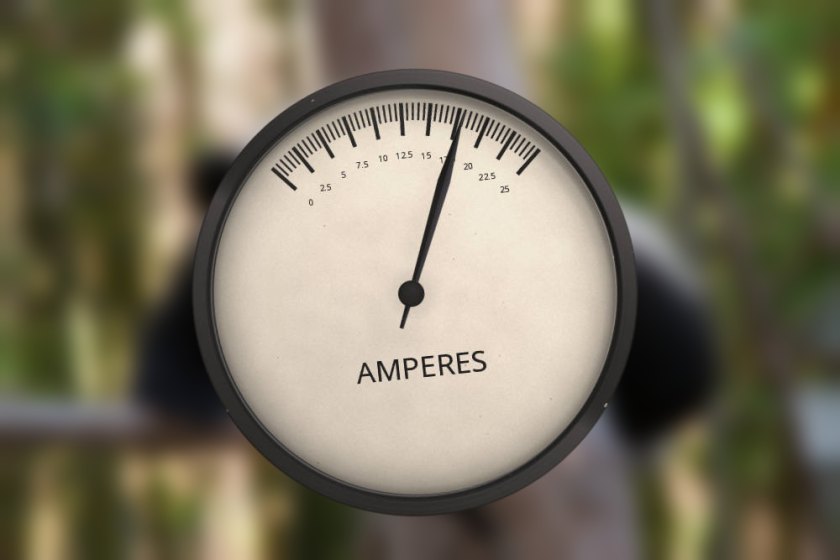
**18** A
